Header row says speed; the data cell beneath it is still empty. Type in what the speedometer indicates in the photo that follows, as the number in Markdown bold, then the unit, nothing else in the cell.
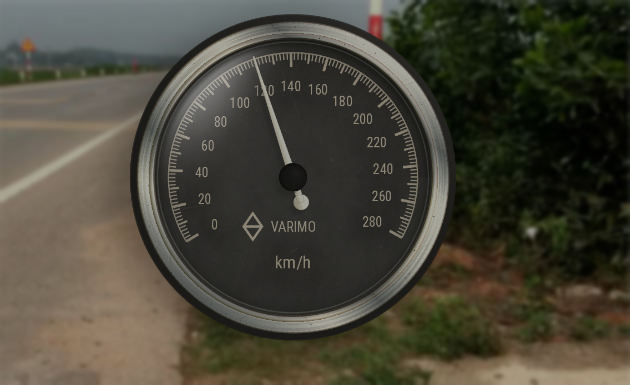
**120** km/h
